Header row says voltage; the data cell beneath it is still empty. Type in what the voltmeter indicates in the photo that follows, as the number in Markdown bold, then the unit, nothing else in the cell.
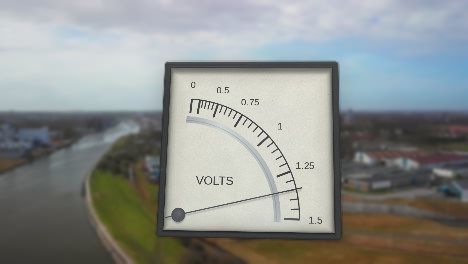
**1.35** V
